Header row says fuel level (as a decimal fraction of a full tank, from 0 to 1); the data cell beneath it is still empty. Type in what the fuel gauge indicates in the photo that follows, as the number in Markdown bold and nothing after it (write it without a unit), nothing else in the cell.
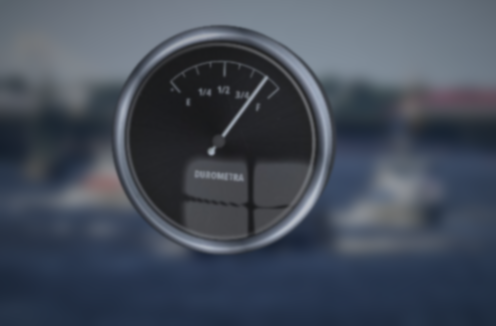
**0.875**
